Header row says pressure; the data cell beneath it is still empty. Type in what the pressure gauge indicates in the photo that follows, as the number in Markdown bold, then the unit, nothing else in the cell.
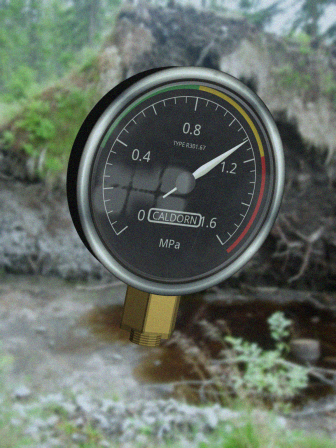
**1.1** MPa
